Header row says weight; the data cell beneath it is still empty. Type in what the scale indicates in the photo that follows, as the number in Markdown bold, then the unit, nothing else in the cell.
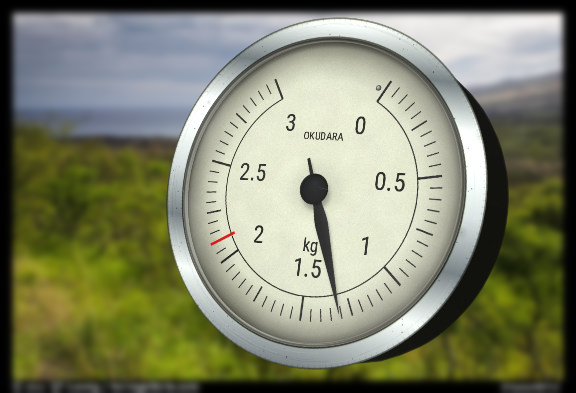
**1.3** kg
